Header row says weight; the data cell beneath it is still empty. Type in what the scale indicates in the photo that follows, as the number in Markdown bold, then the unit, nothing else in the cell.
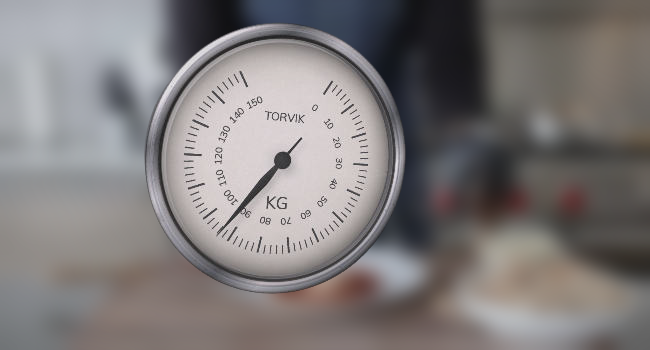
**94** kg
